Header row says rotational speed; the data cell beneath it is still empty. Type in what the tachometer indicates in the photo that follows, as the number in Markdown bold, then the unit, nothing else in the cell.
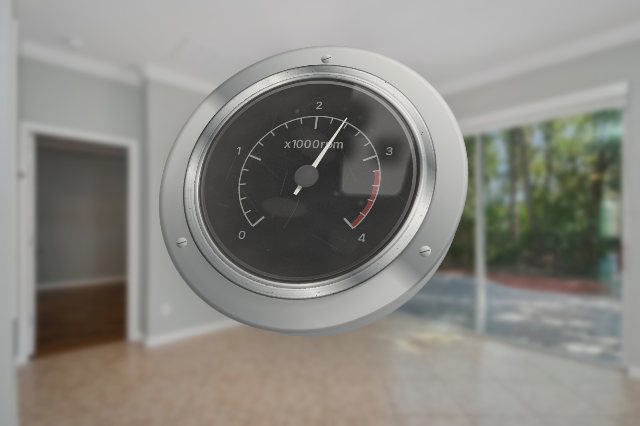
**2400** rpm
